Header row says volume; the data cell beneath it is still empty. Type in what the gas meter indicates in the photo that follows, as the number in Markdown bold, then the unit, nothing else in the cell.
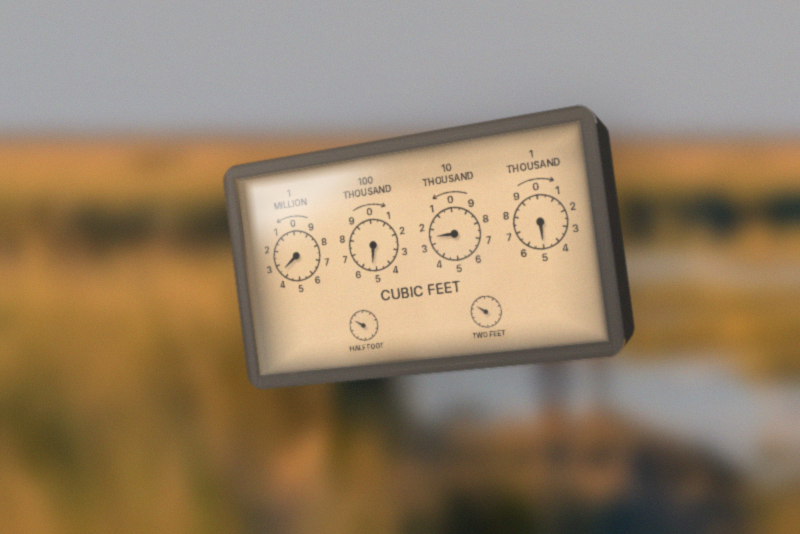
**352500** ft³
